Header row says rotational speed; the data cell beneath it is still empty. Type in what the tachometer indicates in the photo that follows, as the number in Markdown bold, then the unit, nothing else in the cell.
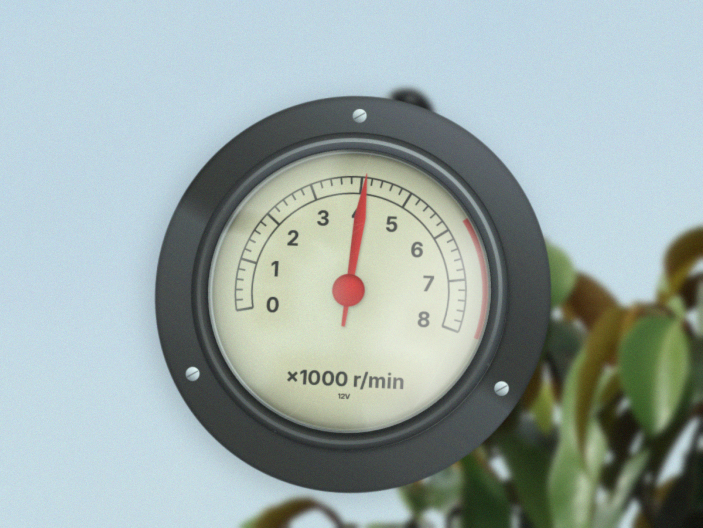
**4100** rpm
